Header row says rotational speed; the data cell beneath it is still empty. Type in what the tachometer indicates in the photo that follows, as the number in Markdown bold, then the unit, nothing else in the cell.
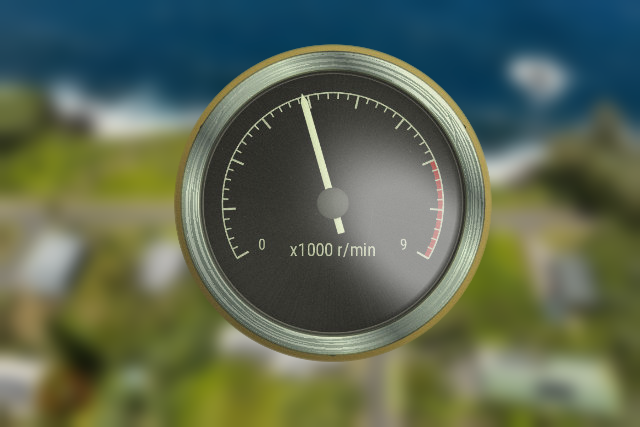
**3900** rpm
